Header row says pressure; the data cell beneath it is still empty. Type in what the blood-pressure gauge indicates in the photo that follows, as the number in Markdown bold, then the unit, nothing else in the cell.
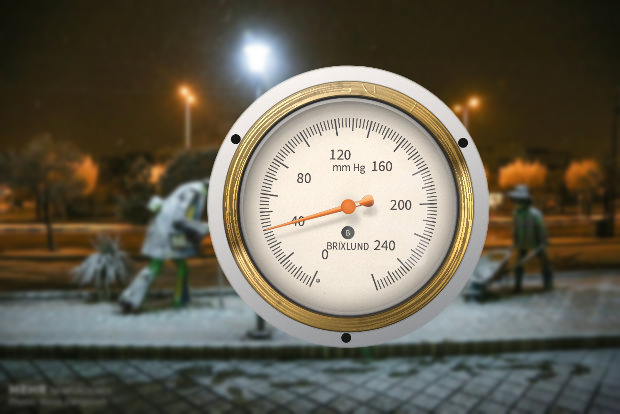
**40** mmHg
